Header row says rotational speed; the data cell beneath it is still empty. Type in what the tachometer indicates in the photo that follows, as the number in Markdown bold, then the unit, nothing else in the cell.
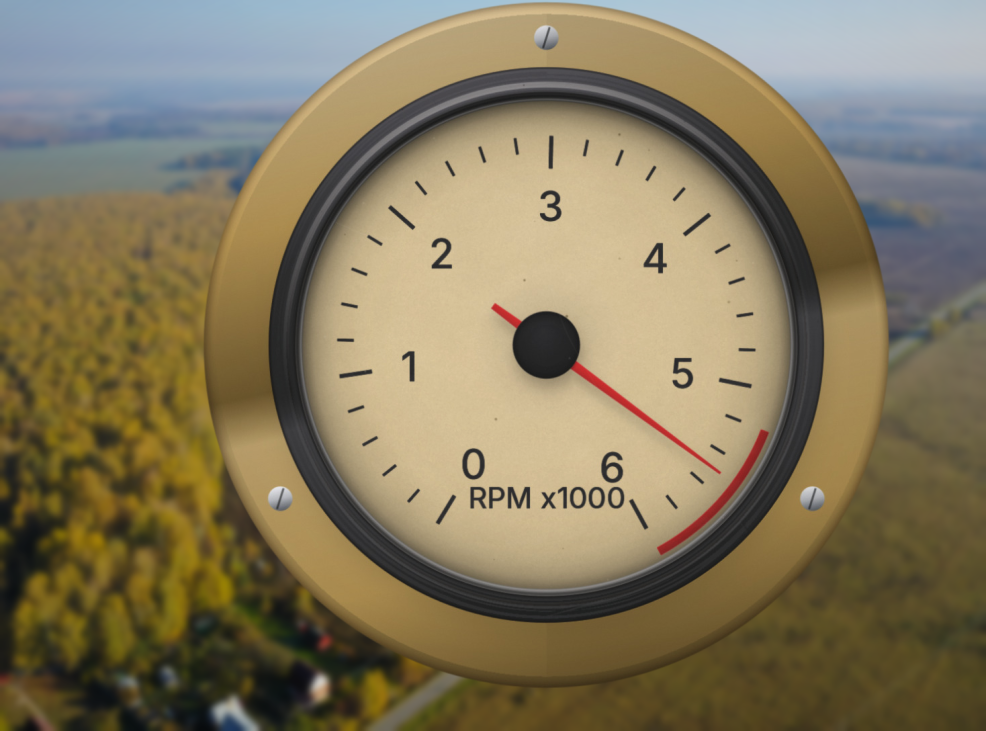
**5500** rpm
